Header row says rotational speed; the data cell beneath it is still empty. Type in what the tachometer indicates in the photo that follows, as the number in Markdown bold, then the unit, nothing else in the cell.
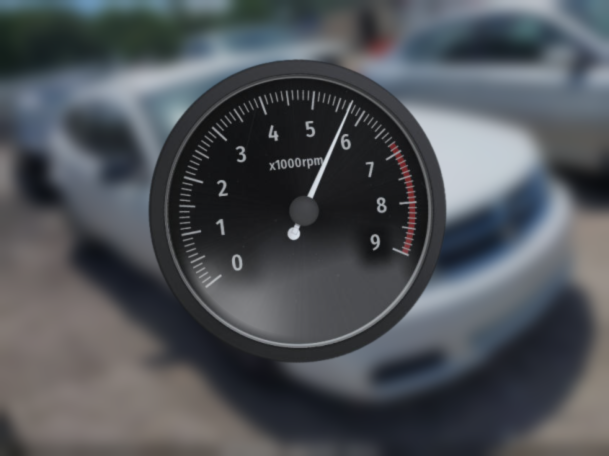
**5700** rpm
